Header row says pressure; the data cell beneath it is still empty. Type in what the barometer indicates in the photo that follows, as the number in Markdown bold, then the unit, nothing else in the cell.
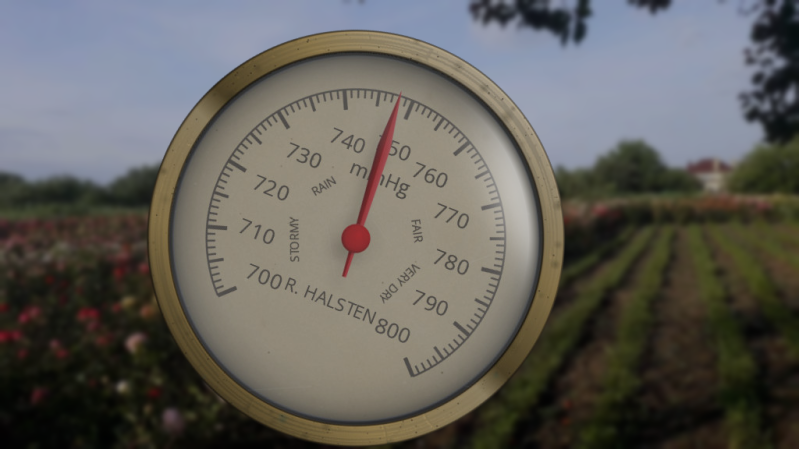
**748** mmHg
